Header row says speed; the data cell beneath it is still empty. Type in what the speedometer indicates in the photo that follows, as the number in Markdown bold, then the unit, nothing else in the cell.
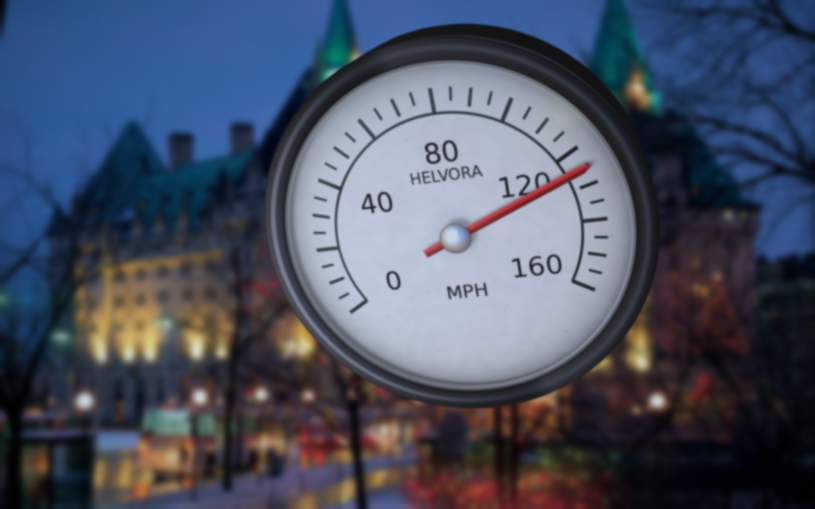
**125** mph
